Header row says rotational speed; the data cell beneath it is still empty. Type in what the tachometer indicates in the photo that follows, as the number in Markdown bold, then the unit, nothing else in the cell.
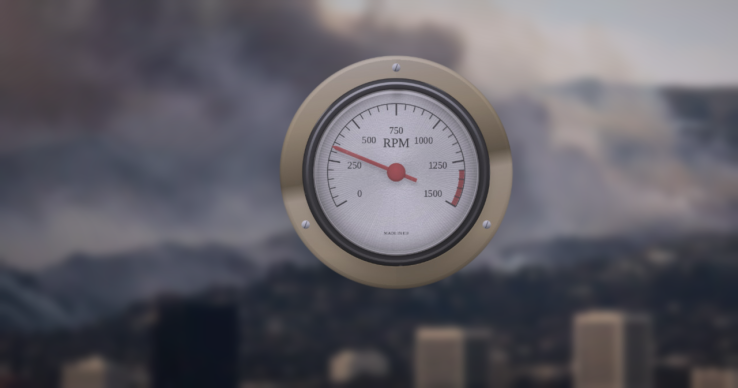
**325** rpm
